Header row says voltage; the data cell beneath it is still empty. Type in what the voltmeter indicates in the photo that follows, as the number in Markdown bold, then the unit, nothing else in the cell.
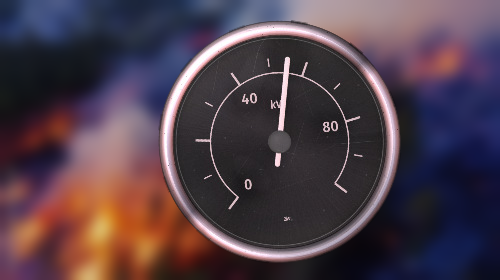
**55** kV
